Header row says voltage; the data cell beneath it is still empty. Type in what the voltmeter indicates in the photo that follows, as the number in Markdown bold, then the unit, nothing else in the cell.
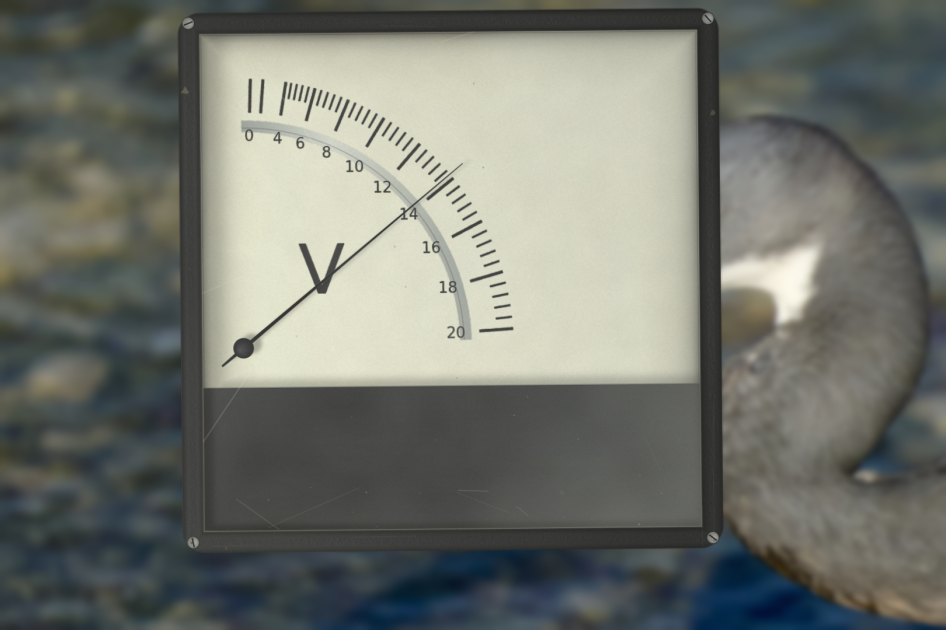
**13.8** V
